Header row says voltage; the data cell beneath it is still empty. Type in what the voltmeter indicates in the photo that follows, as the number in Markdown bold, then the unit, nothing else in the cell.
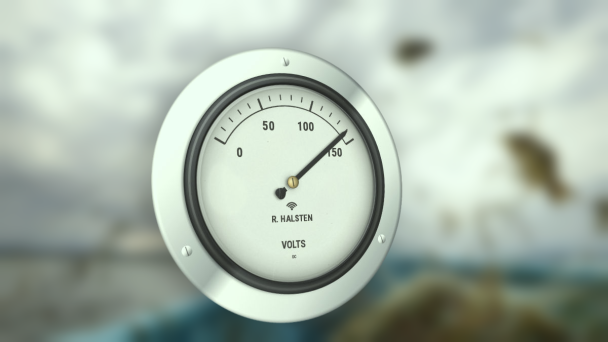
**140** V
